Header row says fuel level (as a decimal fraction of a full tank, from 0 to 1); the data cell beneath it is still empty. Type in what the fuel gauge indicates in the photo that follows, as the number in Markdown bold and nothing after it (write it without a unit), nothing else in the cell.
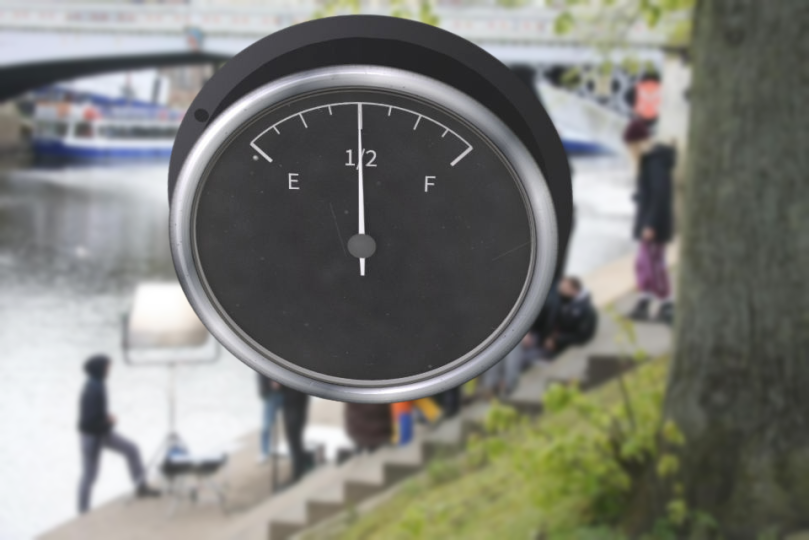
**0.5**
